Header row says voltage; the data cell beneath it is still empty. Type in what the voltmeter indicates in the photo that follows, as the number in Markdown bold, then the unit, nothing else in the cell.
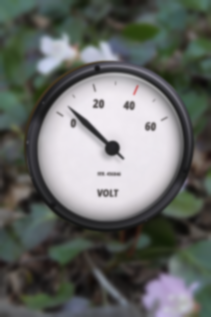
**5** V
